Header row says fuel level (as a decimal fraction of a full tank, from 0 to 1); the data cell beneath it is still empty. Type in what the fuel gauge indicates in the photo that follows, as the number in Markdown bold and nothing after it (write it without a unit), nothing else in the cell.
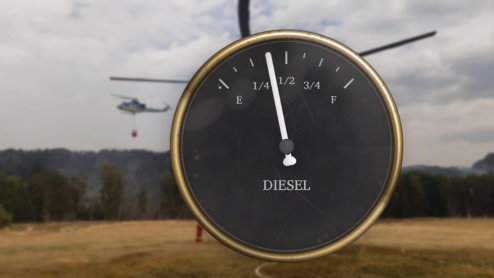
**0.375**
